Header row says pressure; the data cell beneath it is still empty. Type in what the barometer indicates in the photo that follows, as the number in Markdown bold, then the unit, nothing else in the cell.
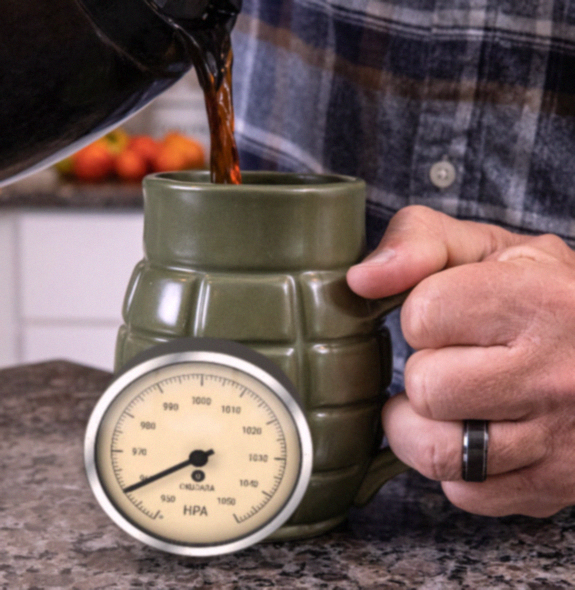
**960** hPa
